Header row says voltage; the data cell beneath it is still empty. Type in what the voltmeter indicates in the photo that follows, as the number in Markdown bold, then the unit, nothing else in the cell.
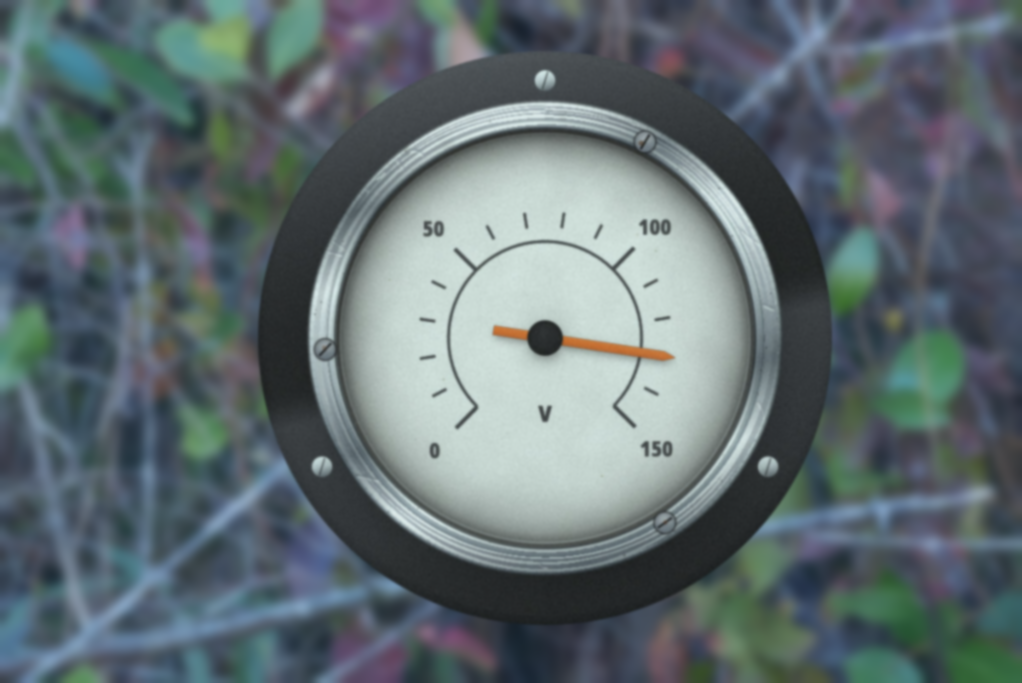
**130** V
